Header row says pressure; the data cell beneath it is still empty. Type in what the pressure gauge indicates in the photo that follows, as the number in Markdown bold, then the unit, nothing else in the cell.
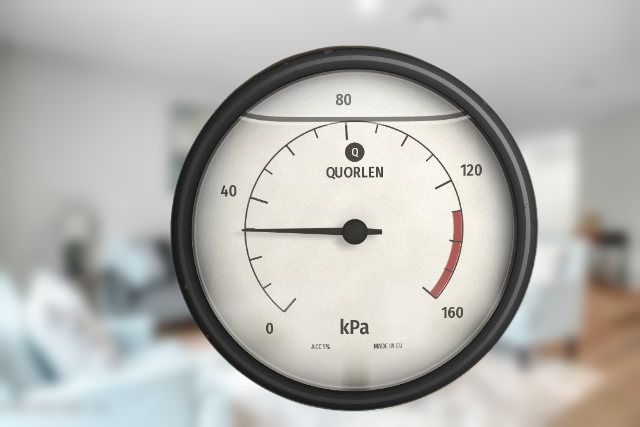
**30** kPa
